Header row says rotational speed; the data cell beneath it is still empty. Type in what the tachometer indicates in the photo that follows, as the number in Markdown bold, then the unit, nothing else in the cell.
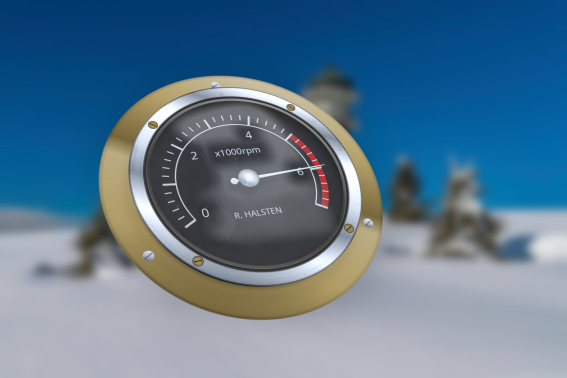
**6000** rpm
